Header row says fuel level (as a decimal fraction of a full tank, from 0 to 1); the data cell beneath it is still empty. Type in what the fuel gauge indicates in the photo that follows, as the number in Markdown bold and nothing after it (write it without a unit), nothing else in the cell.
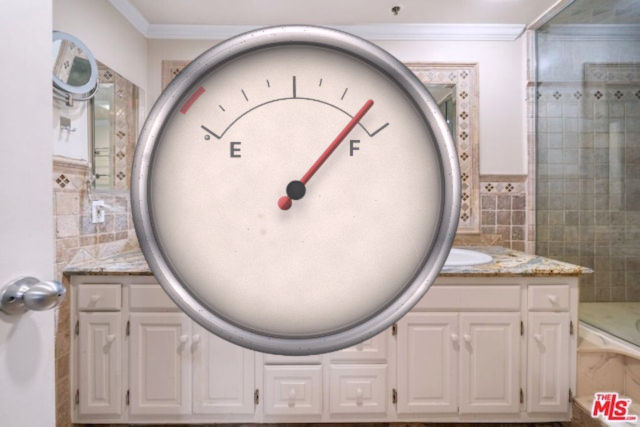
**0.875**
